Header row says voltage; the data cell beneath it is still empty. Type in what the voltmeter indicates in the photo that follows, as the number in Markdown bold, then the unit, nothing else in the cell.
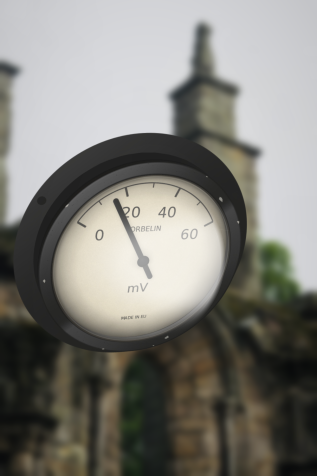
**15** mV
